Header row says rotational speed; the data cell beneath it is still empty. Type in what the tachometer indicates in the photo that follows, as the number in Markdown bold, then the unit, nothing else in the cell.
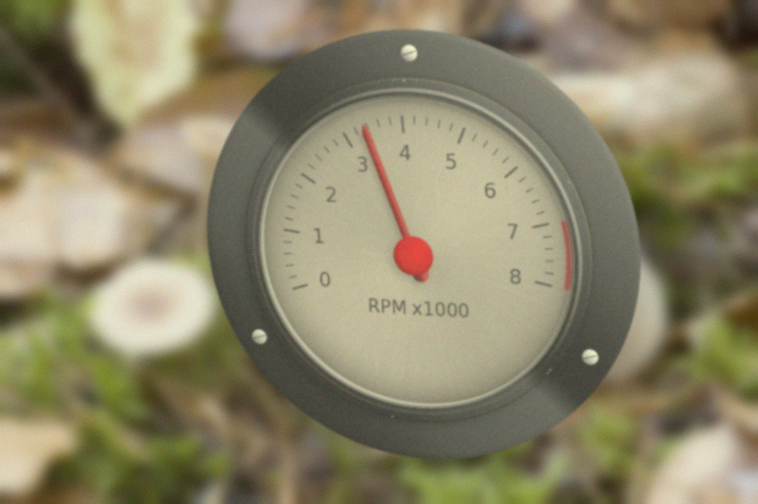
**3400** rpm
